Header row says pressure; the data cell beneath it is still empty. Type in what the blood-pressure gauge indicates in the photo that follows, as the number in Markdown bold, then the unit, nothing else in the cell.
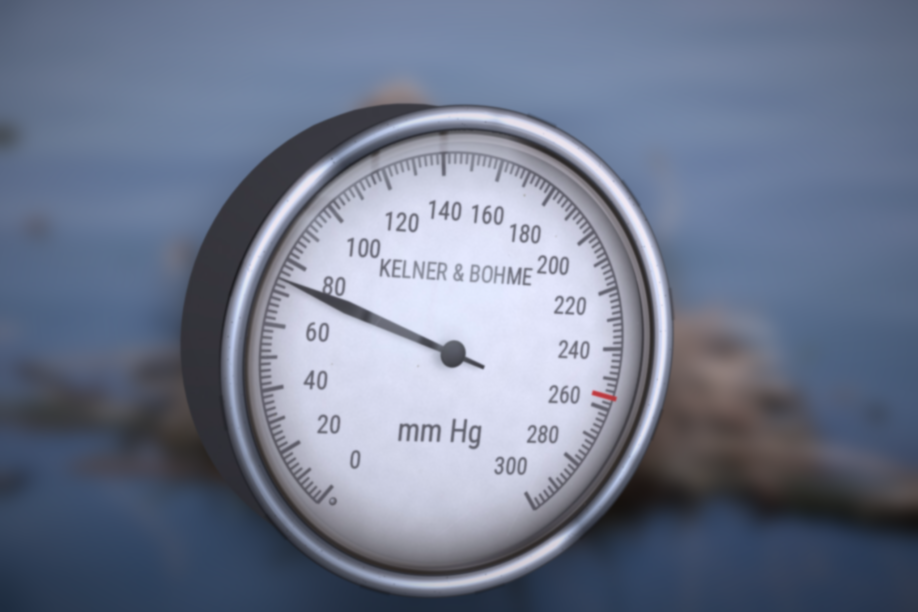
**74** mmHg
